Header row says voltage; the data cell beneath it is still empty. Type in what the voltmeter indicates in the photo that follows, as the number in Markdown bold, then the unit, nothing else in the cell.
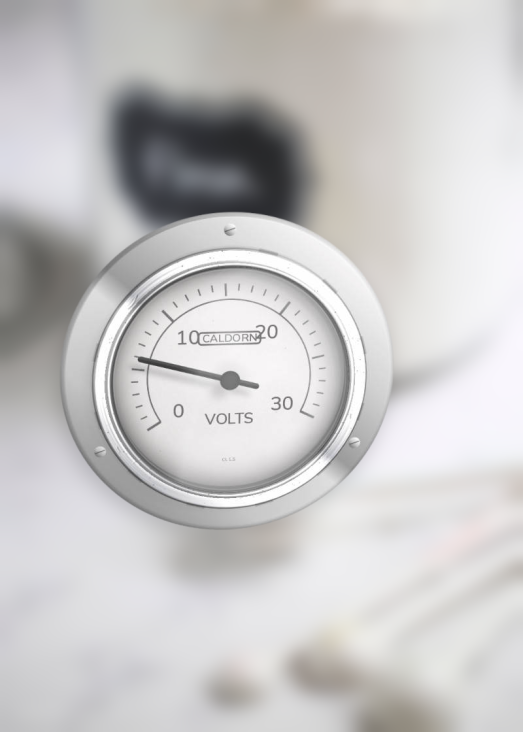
**6** V
